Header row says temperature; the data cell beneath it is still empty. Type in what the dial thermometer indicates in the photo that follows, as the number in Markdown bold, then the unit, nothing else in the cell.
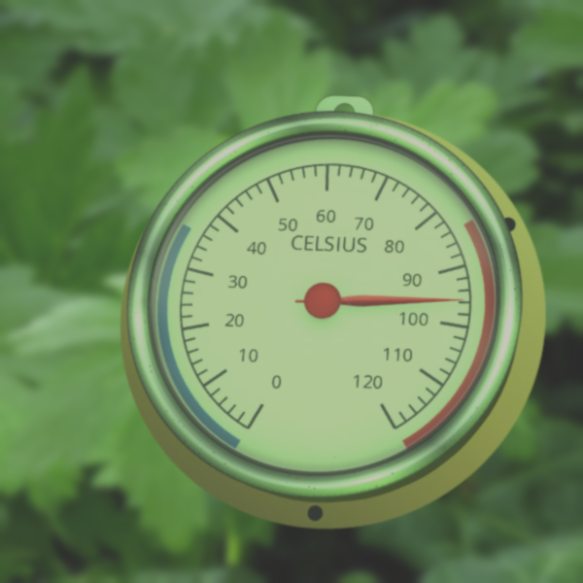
**96** °C
